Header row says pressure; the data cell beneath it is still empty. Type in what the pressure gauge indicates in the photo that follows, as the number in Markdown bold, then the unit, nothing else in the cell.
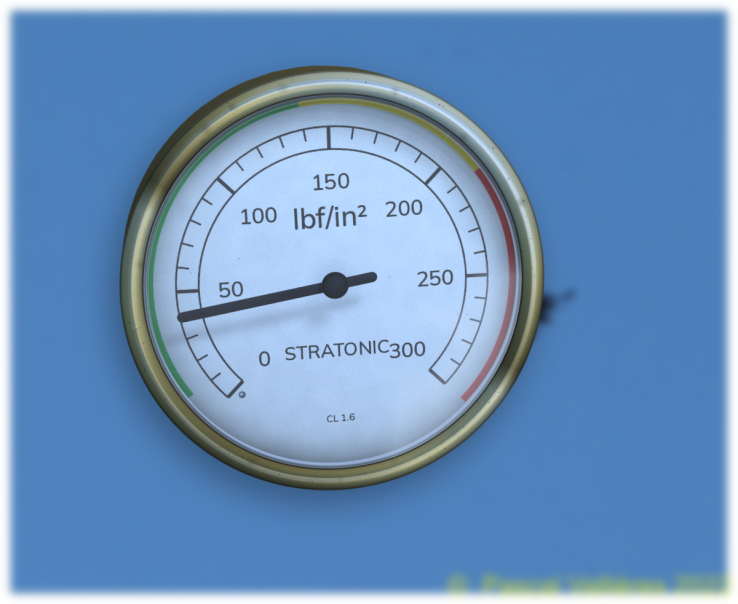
**40** psi
